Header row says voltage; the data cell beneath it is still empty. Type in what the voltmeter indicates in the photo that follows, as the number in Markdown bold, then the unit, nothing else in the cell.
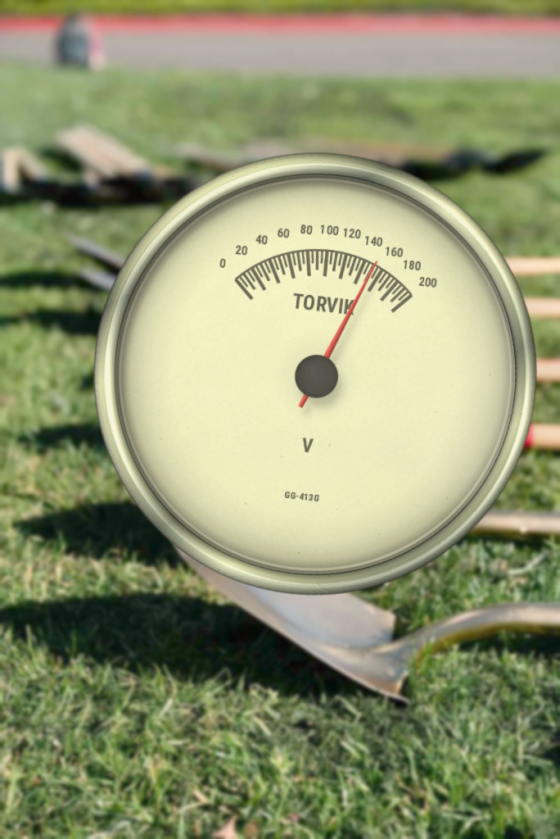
**150** V
